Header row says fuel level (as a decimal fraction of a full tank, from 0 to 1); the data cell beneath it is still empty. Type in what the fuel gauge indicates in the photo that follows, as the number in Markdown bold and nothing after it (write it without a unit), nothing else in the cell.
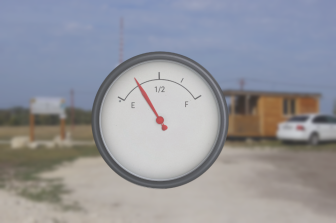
**0.25**
